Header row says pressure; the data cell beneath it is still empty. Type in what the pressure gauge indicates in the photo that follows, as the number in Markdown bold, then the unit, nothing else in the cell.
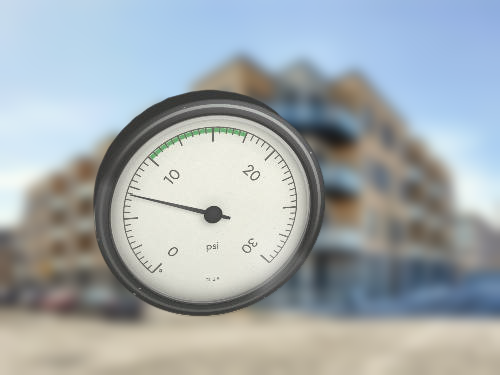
**7** psi
